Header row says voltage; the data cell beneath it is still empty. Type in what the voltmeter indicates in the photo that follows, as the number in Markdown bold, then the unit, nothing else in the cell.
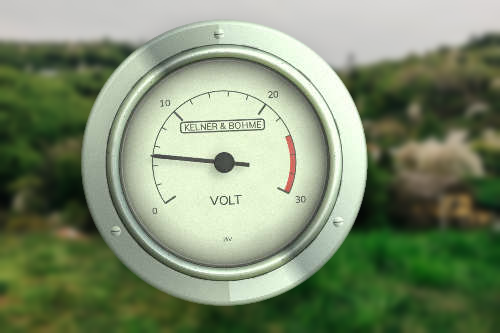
**5** V
